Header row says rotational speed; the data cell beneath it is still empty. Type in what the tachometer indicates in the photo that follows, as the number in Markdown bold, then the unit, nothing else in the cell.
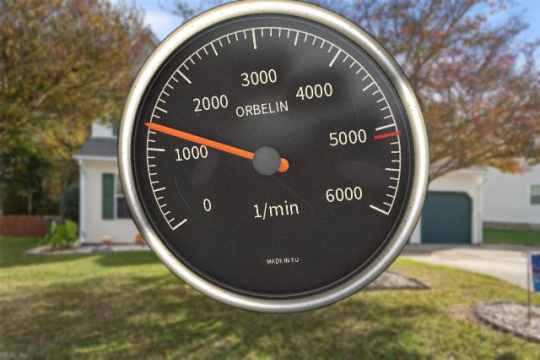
**1300** rpm
